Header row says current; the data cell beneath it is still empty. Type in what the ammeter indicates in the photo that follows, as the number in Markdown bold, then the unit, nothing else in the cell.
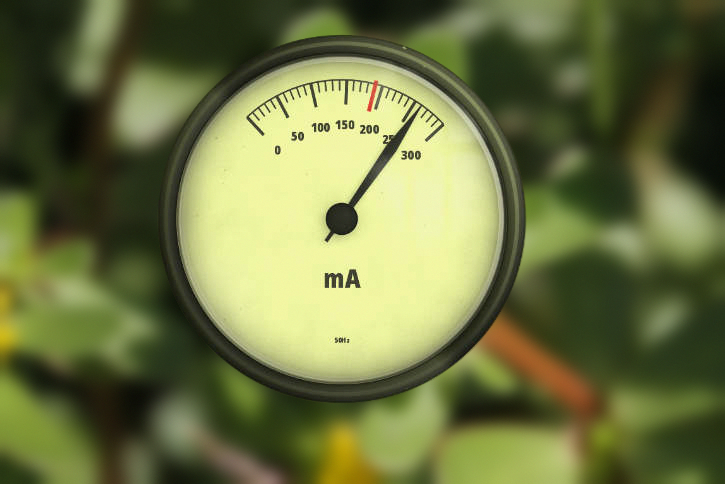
**260** mA
